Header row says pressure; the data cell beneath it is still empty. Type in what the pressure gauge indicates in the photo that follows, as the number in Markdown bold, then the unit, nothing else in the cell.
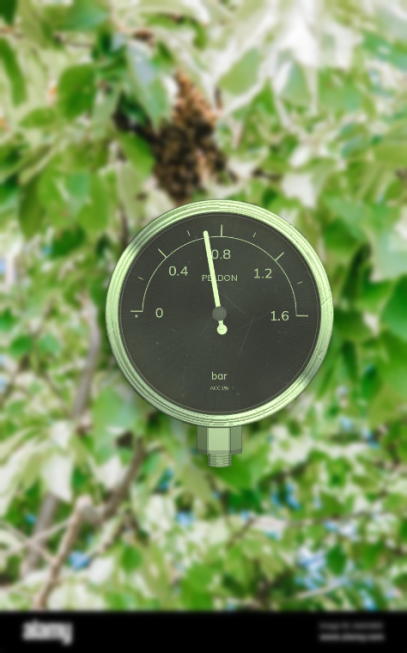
**0.7** bar
